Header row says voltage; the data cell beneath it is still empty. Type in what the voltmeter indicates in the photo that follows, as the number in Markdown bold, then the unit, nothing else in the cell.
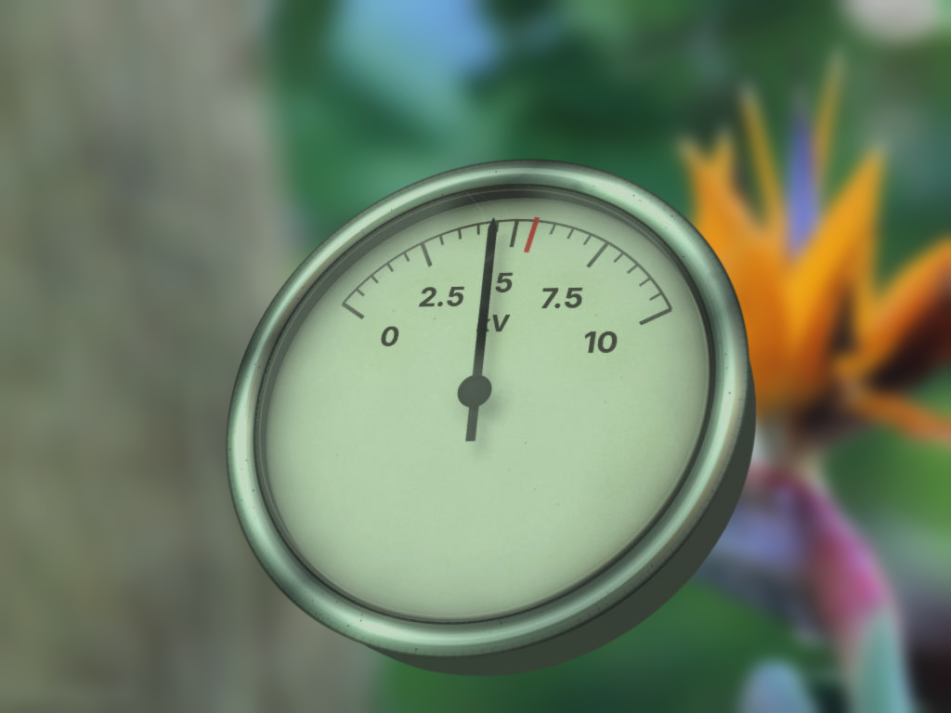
**4.5** kV
